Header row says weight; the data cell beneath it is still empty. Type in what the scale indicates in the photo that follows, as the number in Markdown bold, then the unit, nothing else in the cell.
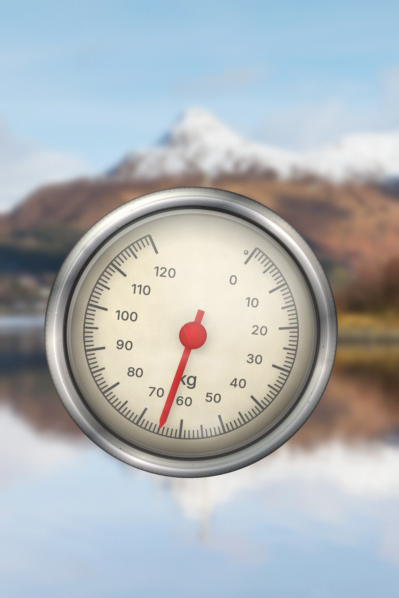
**65** kg
